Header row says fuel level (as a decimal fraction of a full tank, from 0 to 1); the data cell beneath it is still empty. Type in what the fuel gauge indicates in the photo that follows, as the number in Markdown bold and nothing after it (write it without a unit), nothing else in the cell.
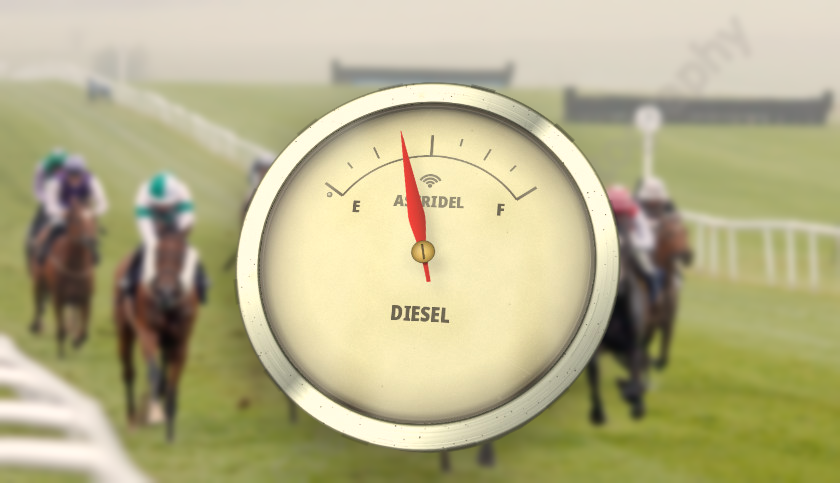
**0.375**
